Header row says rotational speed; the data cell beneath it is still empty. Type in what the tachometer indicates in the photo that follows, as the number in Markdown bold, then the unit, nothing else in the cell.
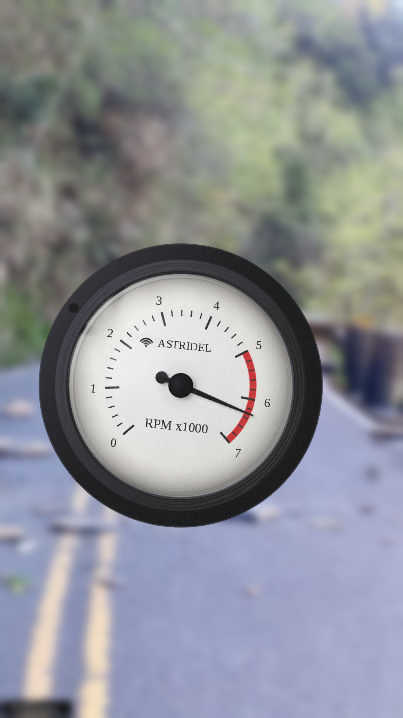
**6300** rpm
